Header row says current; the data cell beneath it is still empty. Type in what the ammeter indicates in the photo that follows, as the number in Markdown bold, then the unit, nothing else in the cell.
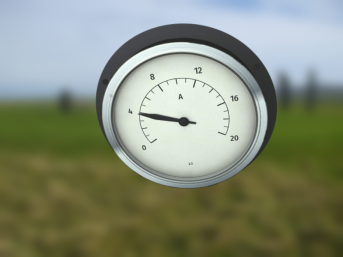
**4** A
